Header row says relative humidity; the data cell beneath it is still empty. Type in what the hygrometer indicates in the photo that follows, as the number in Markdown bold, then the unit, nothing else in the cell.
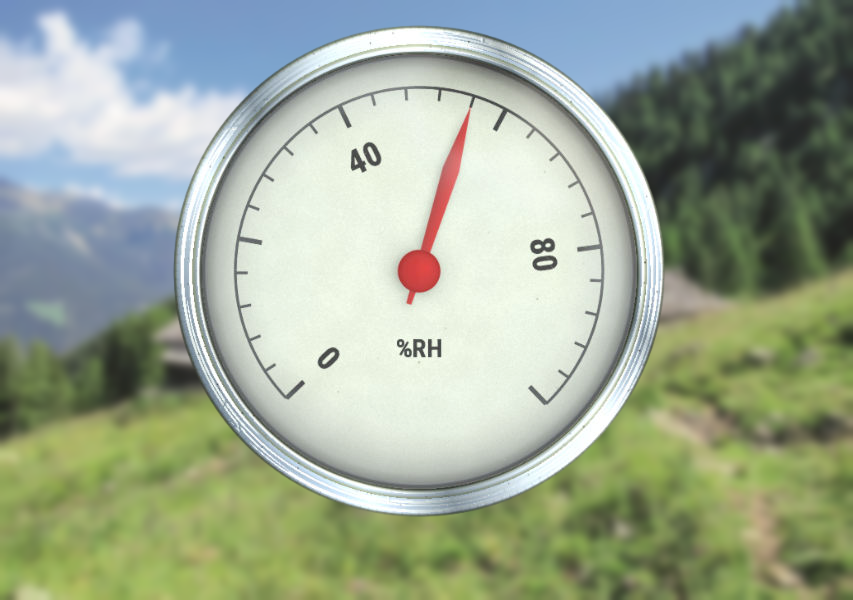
**56** %
